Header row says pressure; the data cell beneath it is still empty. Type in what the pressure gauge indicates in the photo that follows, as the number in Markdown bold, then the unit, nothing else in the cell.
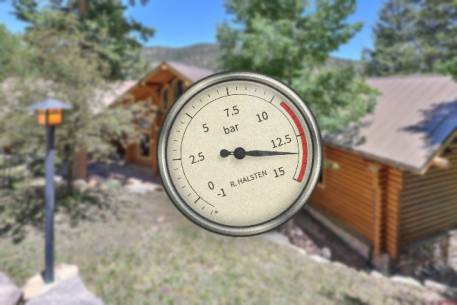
**13.5** bar
